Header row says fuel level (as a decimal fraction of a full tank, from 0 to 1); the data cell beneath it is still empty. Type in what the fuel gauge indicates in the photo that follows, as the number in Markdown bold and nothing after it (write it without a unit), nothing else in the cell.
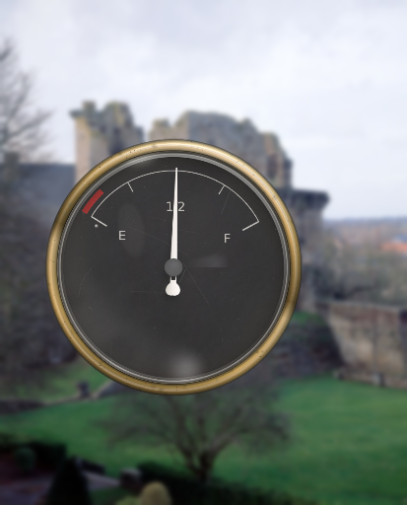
**0.5**
